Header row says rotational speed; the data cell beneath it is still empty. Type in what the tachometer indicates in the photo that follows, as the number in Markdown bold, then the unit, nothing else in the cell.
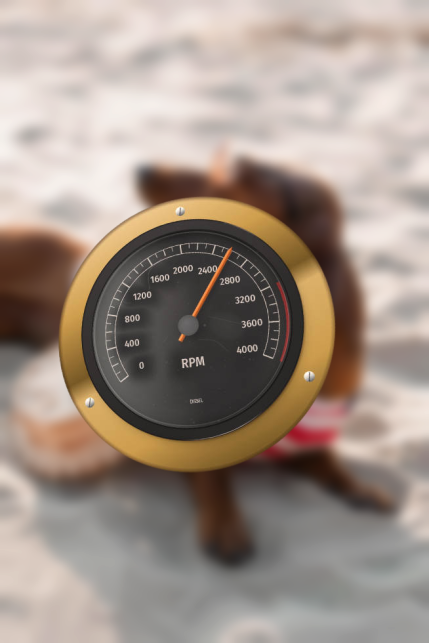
**2600** rpm
